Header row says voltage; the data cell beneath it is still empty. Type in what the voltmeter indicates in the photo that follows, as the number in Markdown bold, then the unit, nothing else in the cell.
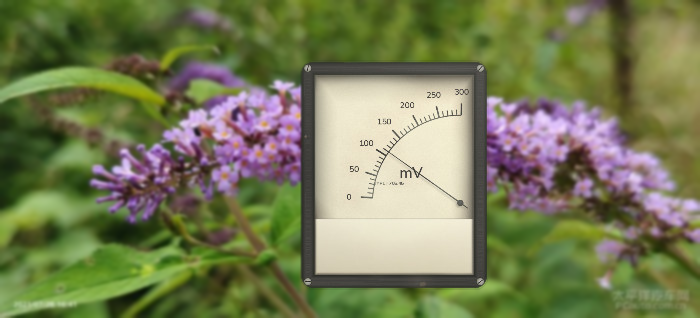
**110** mV
